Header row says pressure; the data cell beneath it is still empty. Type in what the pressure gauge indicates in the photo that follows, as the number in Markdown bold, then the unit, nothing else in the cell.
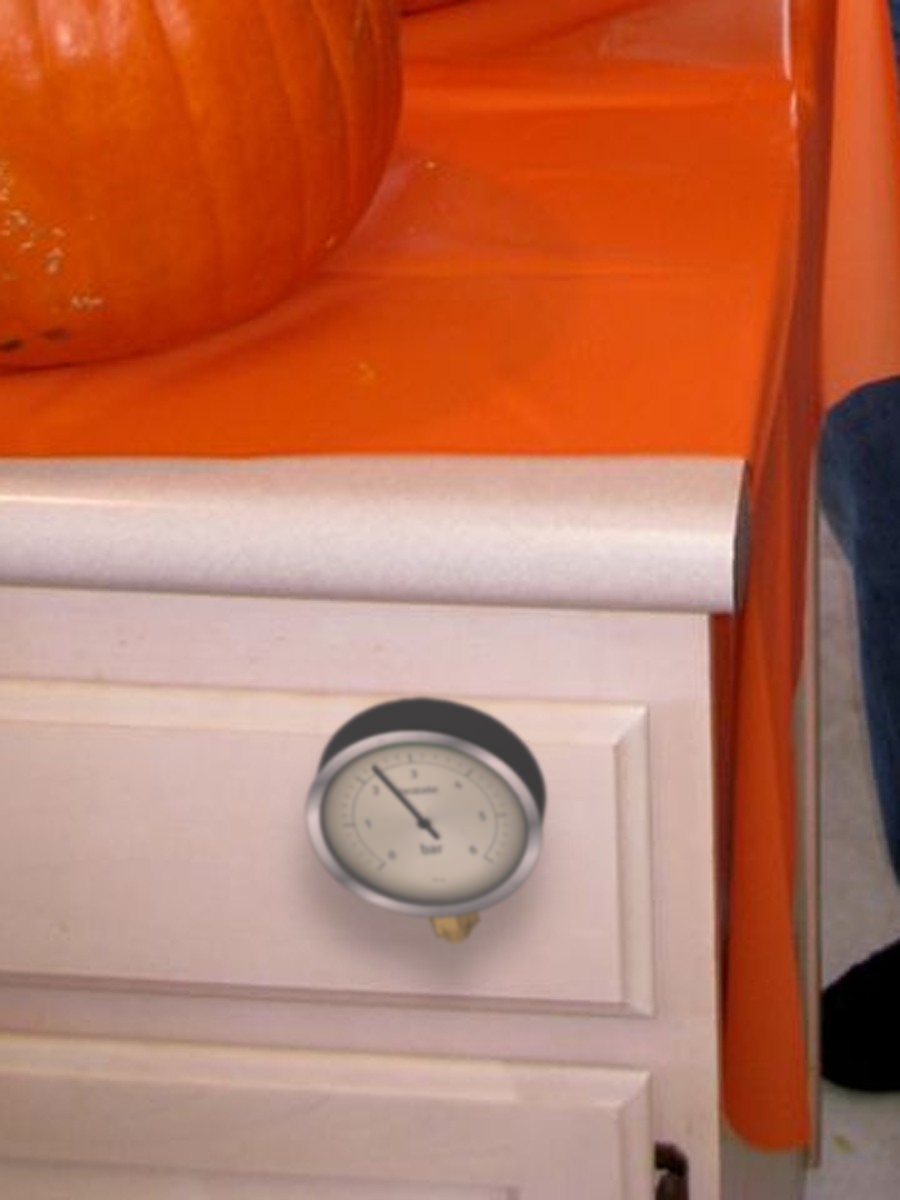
**2.4** bar
